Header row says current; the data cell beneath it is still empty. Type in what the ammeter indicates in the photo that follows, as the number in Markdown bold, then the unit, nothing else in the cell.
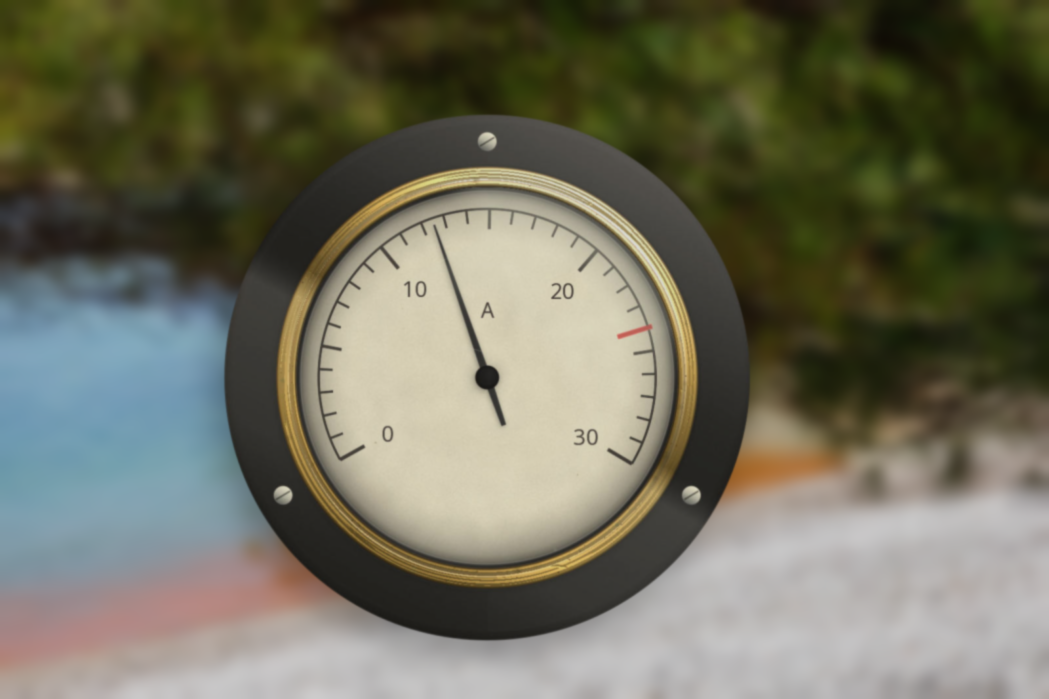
**12.5** A
